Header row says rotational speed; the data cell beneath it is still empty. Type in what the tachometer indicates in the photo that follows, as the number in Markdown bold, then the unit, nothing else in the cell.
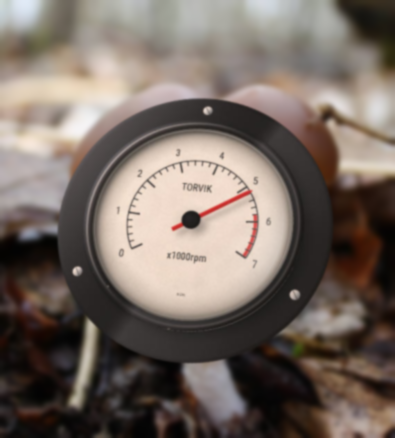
**5200** rpm
